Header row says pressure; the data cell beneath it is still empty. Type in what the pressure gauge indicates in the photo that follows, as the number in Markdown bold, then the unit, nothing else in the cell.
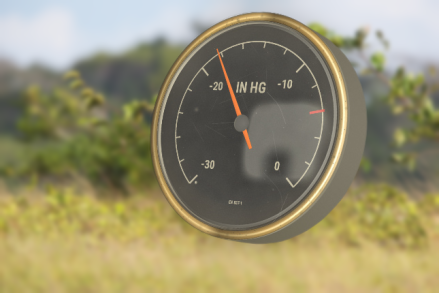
**-18** inHg
